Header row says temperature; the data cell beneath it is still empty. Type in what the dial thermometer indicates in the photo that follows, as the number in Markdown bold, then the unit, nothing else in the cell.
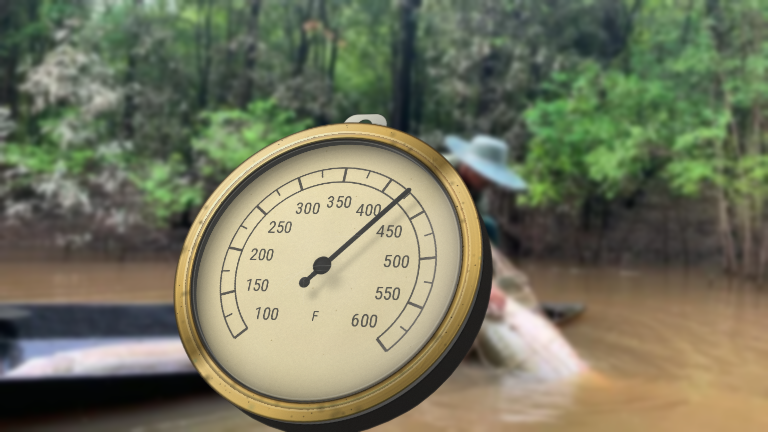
**425** °F
